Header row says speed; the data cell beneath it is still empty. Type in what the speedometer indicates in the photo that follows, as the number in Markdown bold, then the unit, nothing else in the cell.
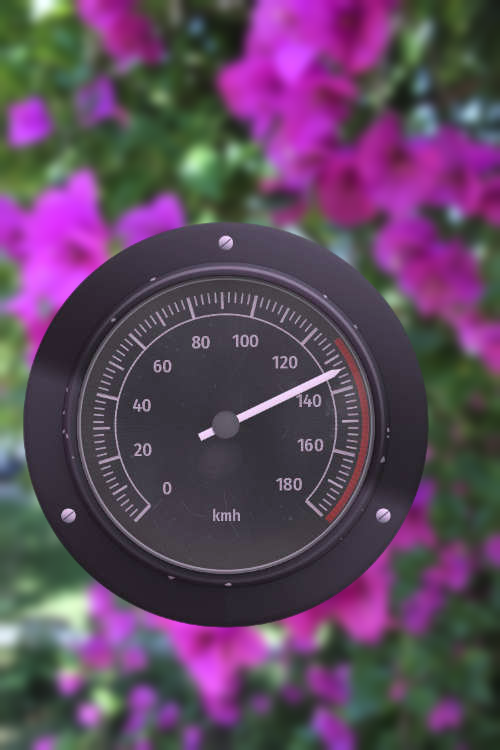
**134** km/h
